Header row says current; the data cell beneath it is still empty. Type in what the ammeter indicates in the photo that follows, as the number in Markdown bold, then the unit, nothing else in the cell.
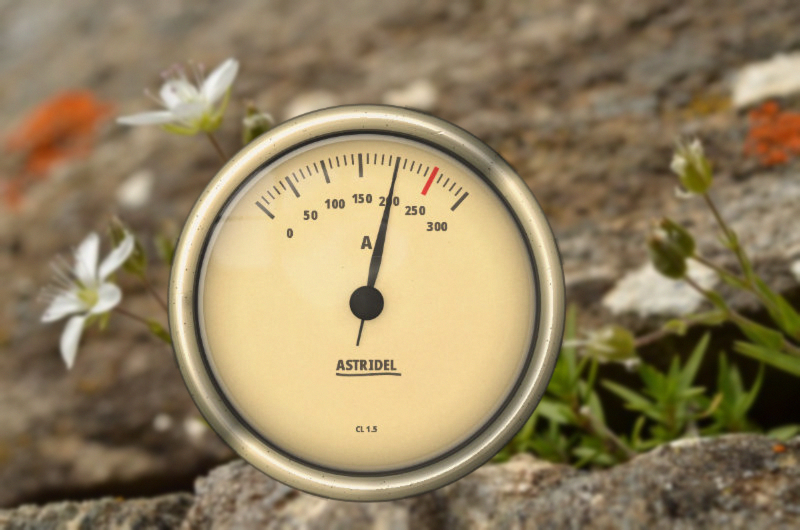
**200** A
